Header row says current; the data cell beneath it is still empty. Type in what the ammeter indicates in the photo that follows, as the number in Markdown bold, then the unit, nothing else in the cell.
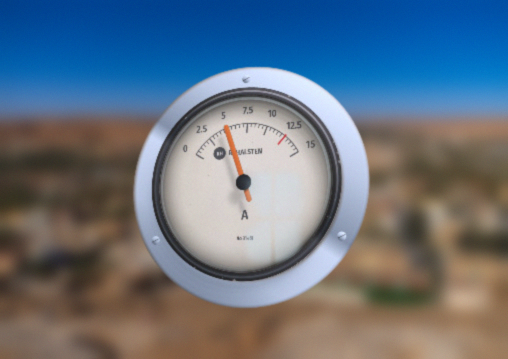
**5** A
